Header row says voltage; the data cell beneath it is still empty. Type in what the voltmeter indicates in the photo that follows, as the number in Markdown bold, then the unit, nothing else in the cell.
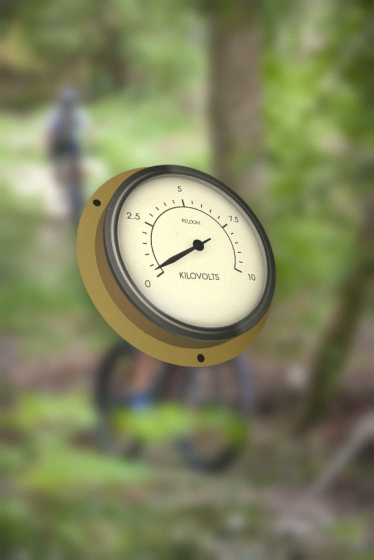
**0.25** kV
